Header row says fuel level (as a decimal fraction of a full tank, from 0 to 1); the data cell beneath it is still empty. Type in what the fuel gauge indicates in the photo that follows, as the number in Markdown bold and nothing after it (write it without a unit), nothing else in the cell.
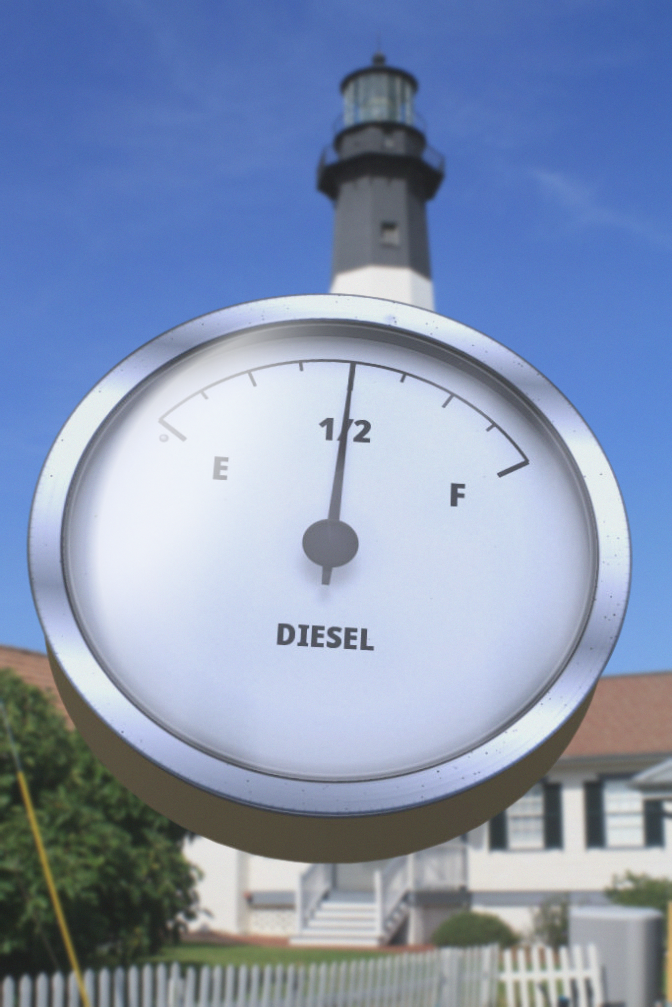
**0.5**
